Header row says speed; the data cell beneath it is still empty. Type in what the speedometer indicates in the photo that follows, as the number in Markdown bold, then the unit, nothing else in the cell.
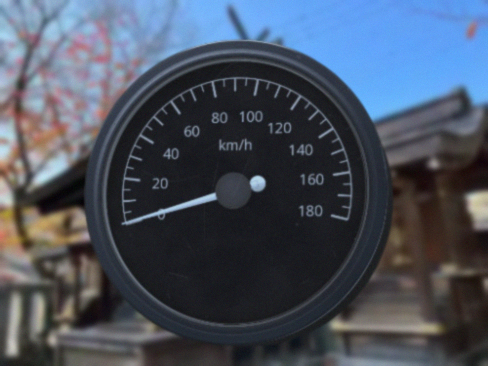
**0** km/h
